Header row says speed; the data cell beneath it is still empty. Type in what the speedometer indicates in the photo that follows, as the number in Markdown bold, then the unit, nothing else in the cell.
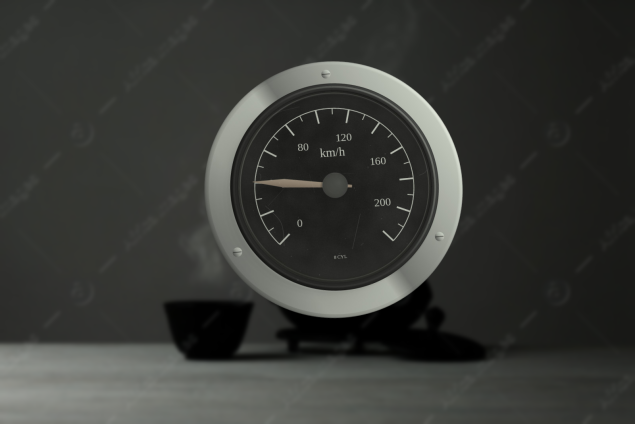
**40** km/h
